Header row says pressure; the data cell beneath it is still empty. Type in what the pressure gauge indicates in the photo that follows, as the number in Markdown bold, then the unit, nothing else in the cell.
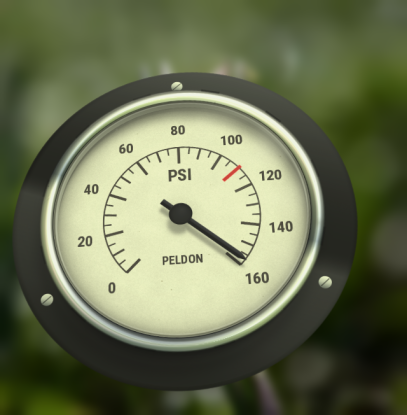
**157.5** psi
